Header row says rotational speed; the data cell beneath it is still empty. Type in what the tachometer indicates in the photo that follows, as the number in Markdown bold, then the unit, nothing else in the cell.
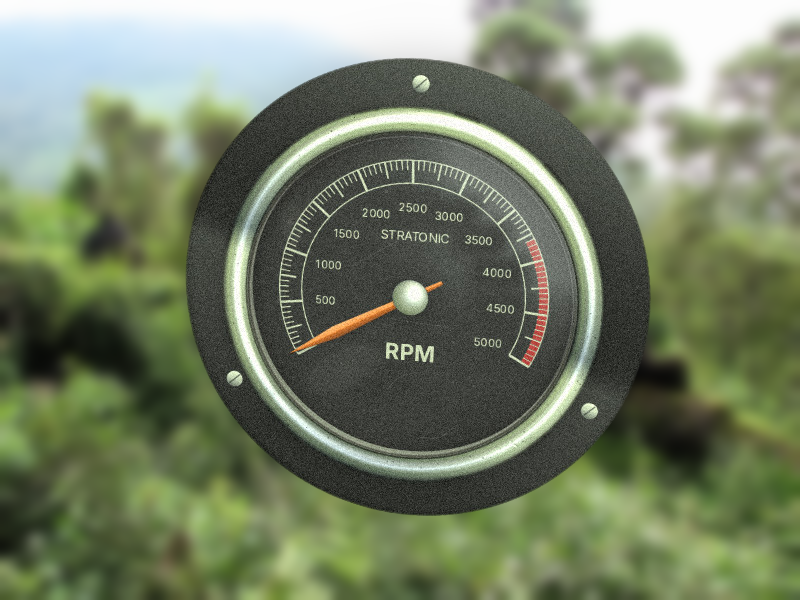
**50** rpm
